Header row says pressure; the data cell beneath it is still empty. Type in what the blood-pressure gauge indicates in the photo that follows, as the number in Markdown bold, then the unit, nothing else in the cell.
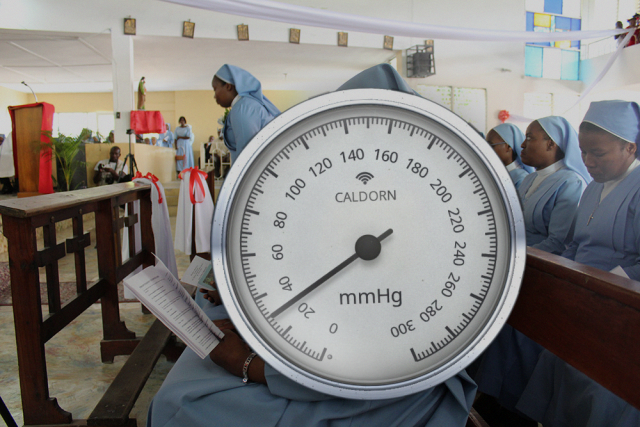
**30** mmHg
